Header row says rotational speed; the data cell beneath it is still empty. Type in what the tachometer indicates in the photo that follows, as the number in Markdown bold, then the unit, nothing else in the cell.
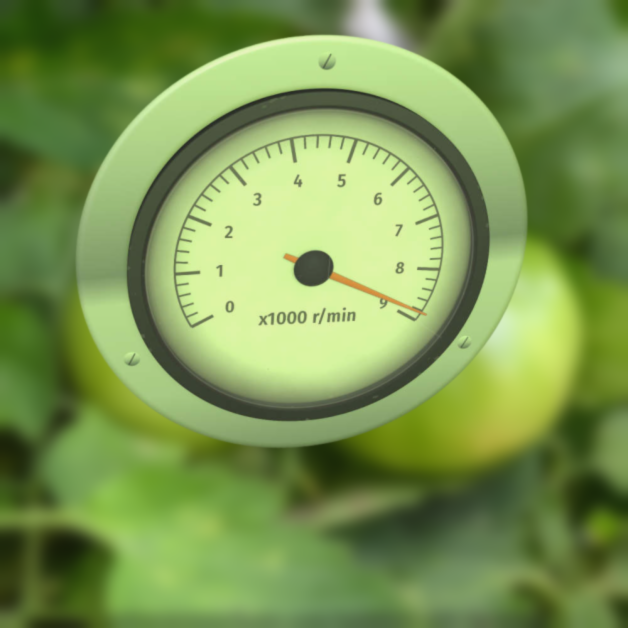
**8800** rpm
